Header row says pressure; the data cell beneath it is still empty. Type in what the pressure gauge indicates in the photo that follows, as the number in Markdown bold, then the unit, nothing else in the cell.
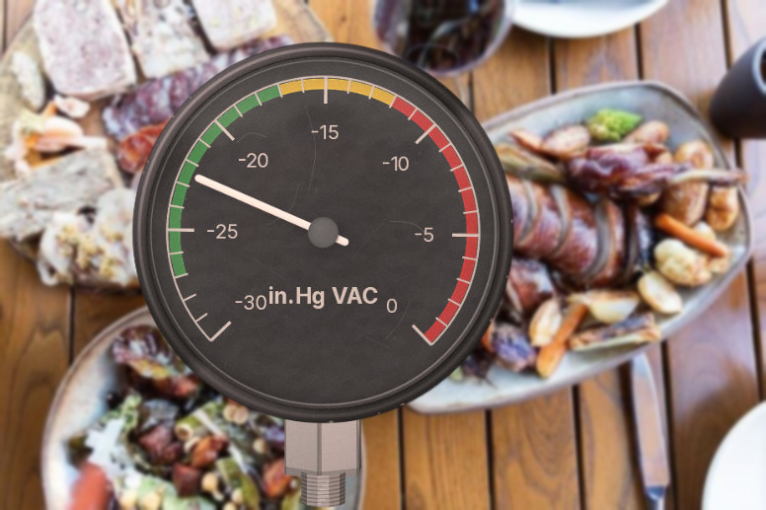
**-22.5** inHg
